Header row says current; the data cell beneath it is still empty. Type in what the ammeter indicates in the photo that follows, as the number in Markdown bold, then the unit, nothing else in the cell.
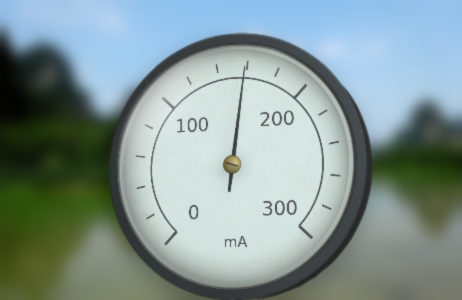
**160** mA
